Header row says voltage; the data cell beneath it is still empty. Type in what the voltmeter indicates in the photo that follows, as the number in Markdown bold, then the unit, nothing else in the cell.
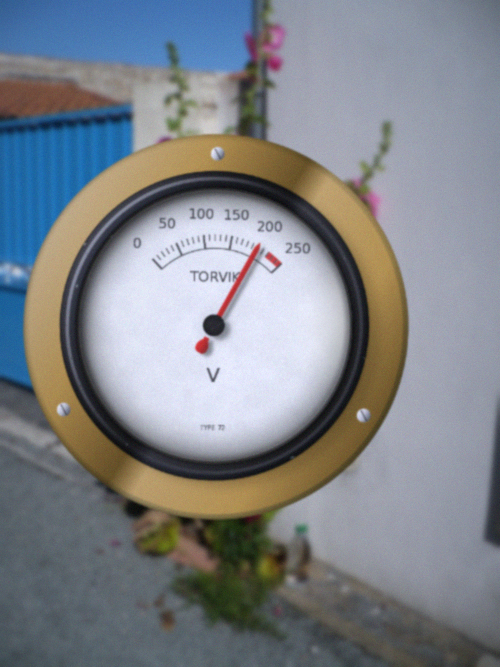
**200** V
